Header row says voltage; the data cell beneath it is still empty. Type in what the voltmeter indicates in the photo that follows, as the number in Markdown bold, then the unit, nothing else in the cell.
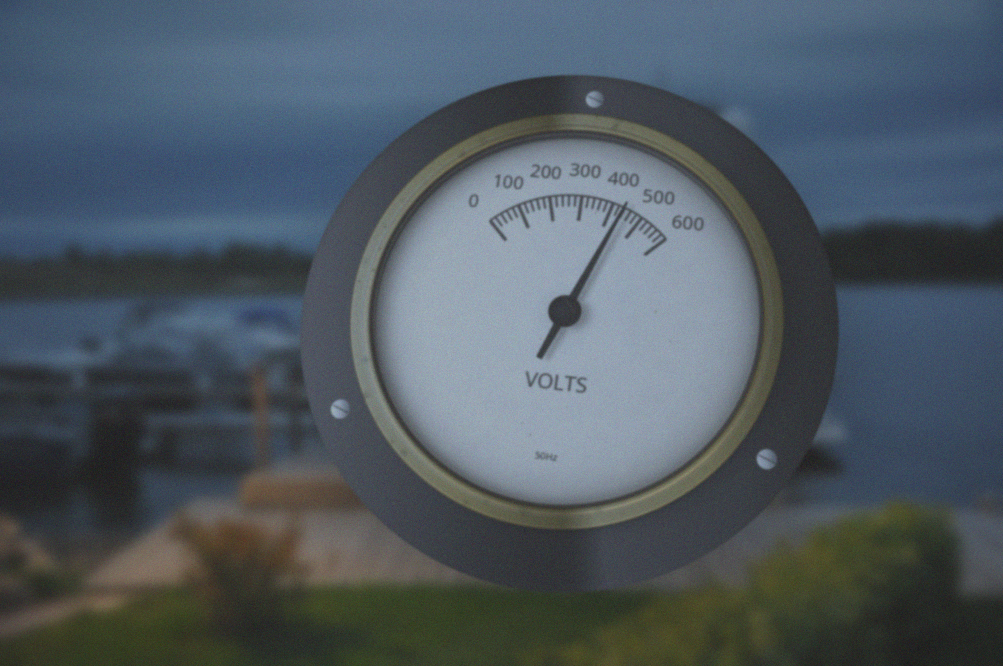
**440** V
